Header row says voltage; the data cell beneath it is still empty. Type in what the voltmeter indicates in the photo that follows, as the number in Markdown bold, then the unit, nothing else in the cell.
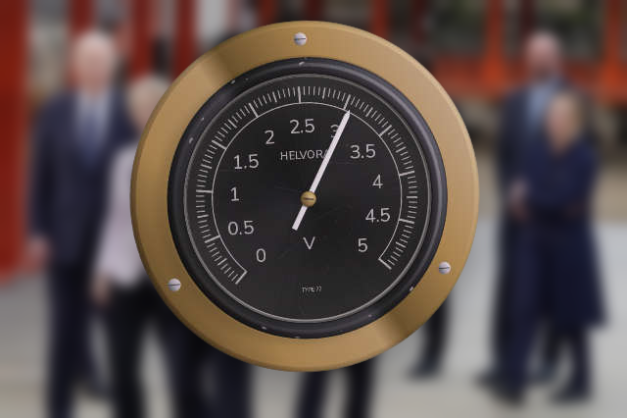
**3.05** V
